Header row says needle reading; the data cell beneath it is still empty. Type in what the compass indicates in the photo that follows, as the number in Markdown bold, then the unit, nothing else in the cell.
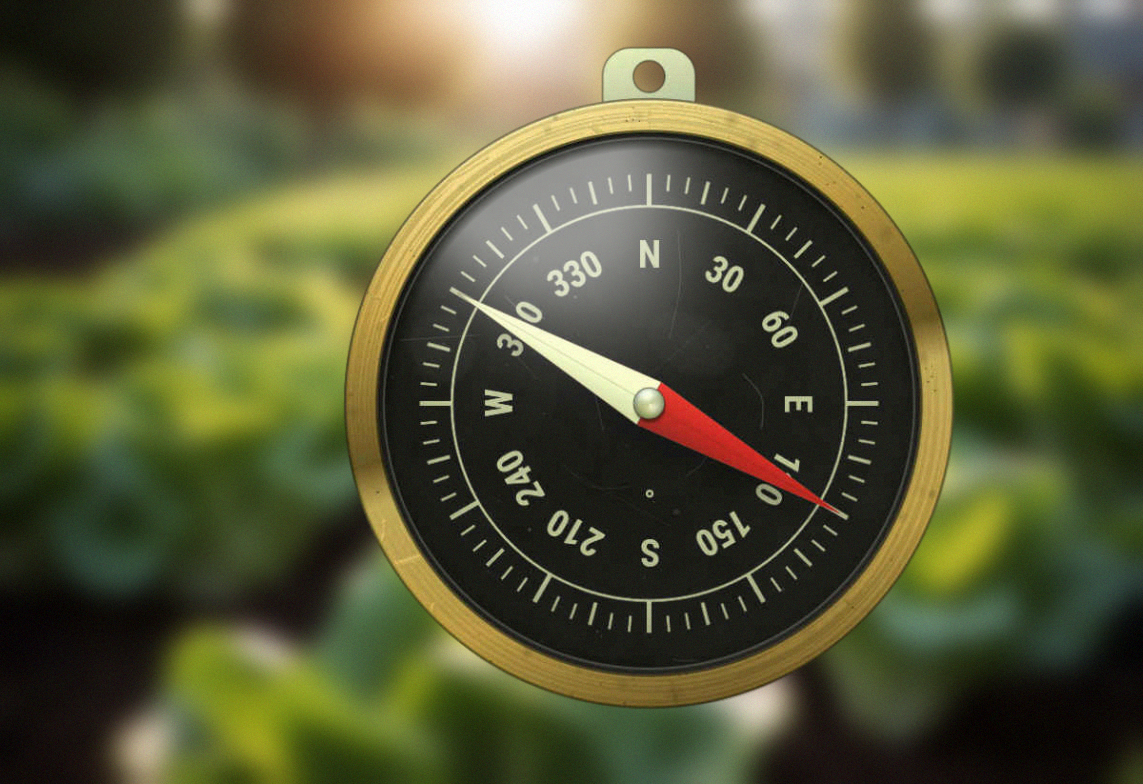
**120** °
